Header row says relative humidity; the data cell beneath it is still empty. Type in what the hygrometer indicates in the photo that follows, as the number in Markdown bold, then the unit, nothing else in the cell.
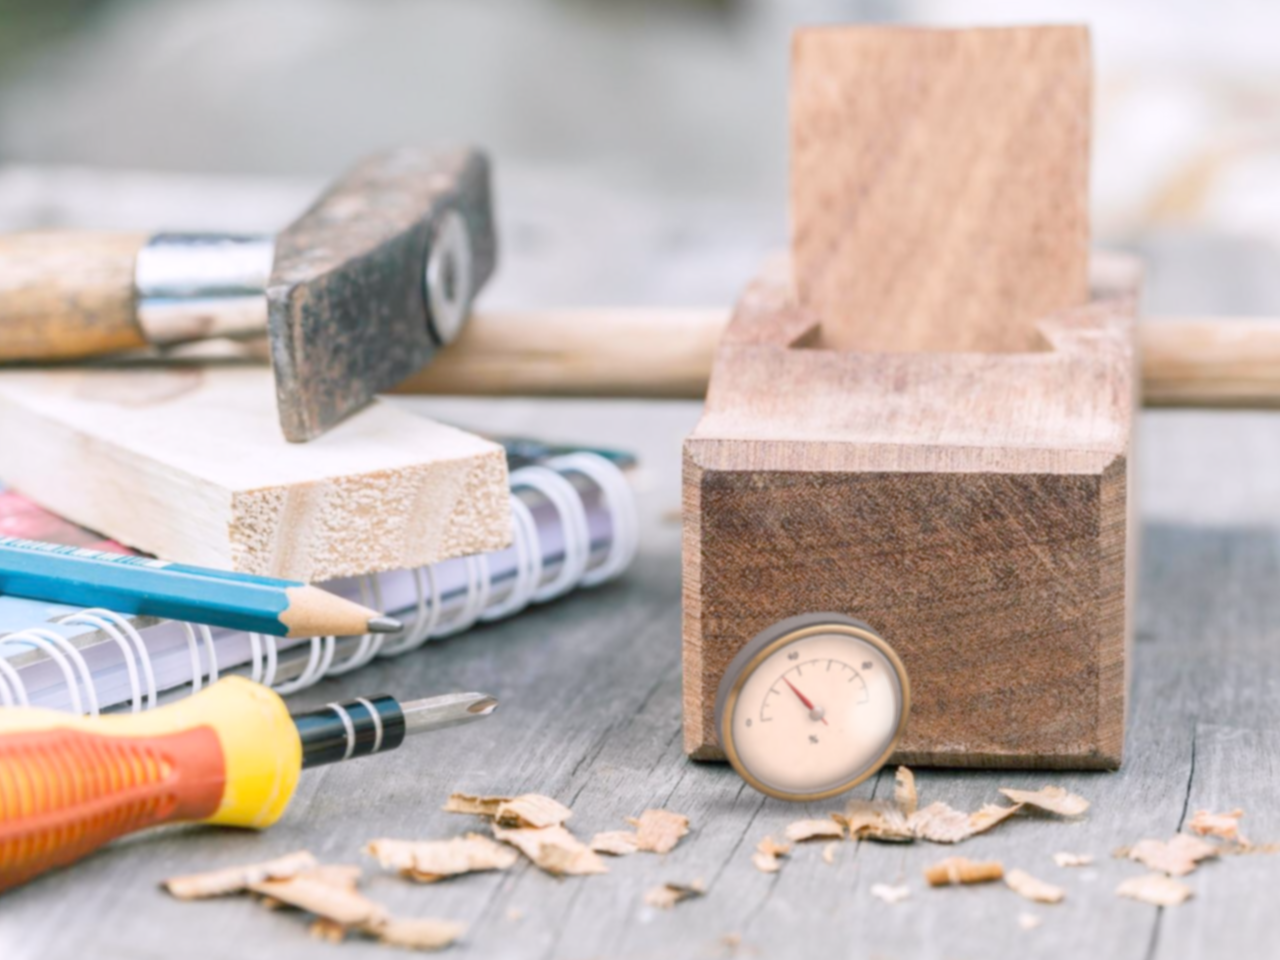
**30** %
